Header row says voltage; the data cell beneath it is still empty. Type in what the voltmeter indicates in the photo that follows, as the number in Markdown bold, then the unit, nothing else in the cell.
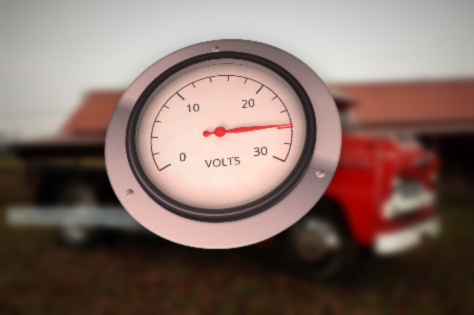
**26** V
